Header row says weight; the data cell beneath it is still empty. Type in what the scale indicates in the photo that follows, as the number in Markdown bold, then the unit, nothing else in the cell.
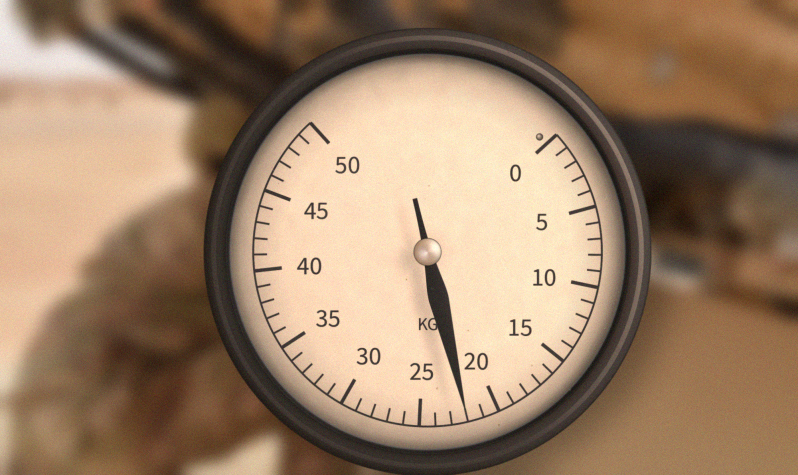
**22** kg
